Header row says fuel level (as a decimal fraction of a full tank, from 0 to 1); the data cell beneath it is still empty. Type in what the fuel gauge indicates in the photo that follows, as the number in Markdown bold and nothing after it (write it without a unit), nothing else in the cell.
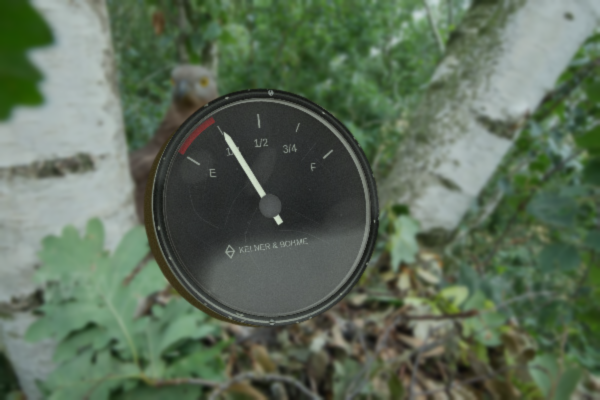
**0.25**
